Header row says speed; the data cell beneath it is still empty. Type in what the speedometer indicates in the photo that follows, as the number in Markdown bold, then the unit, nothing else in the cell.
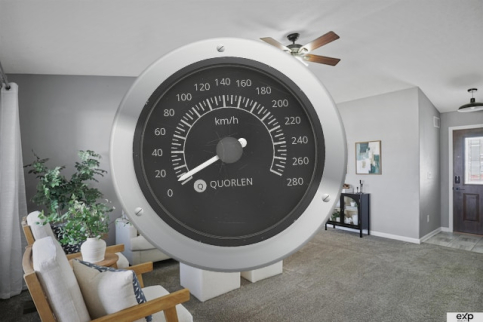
**5** km/h
